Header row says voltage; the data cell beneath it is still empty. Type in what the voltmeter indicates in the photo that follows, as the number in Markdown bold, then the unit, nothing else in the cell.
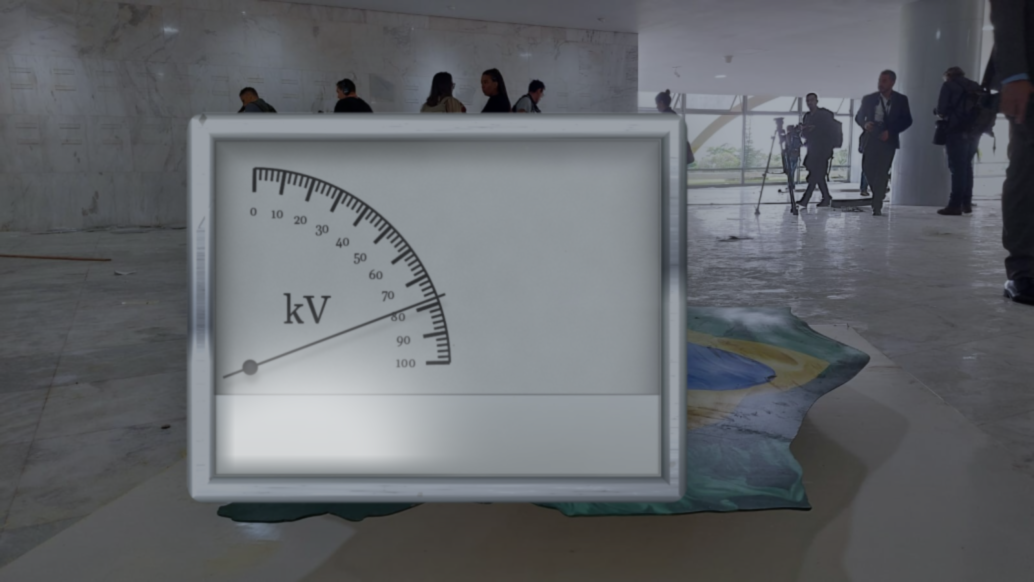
**78** kV
